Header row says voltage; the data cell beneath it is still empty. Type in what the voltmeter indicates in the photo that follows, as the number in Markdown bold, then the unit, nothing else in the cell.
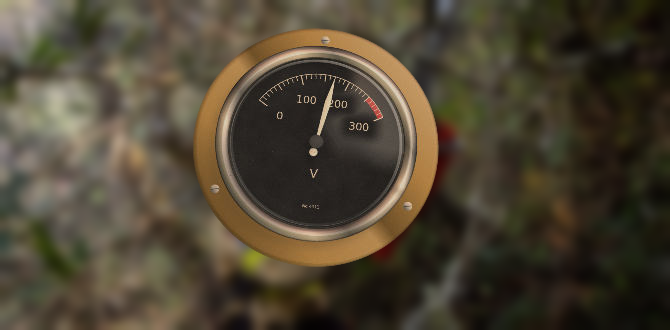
**170** V
